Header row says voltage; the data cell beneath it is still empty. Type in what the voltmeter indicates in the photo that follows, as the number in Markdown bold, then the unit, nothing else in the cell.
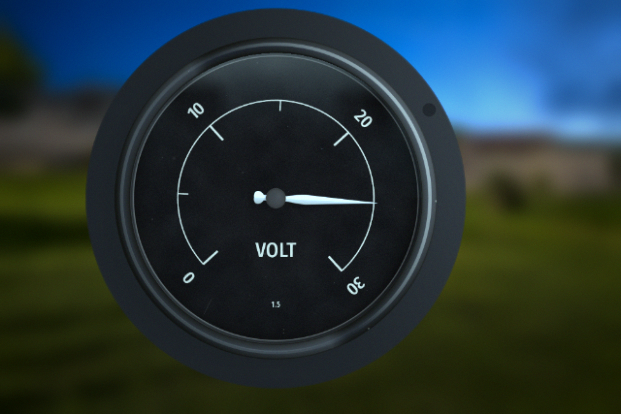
**25** V
